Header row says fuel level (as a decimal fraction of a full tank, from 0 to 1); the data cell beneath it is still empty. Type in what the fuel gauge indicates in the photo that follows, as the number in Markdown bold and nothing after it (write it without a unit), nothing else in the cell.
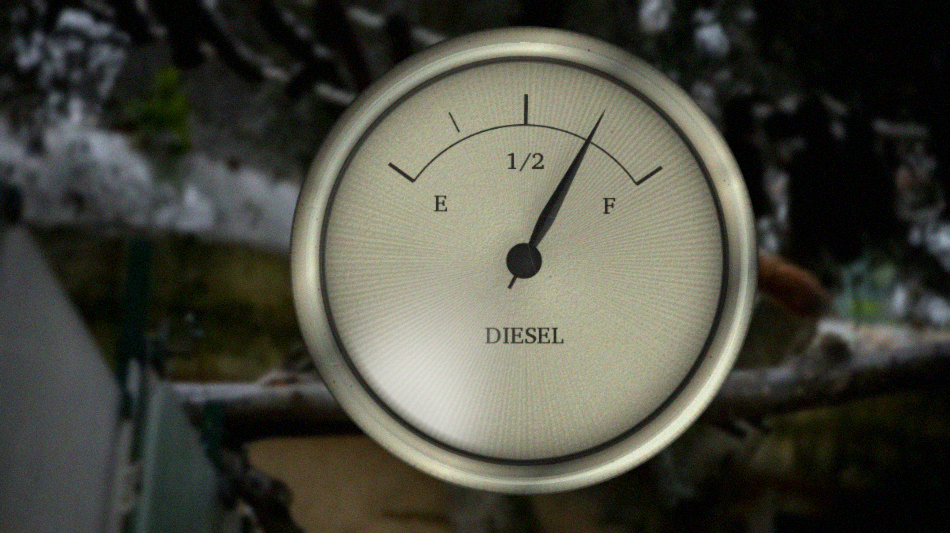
**0.75**
